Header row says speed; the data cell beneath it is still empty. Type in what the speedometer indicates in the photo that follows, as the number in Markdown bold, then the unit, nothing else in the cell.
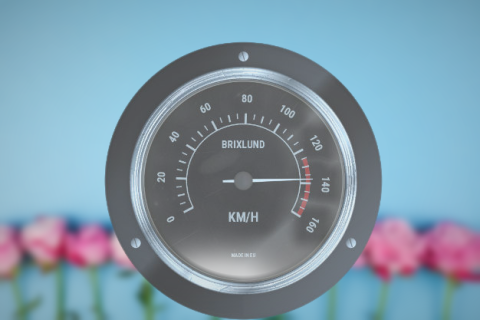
**137.5** km/h
